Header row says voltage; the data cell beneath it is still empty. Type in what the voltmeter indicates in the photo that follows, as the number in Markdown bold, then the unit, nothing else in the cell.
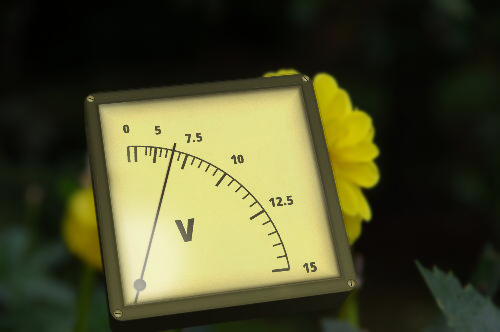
**6.5** V
